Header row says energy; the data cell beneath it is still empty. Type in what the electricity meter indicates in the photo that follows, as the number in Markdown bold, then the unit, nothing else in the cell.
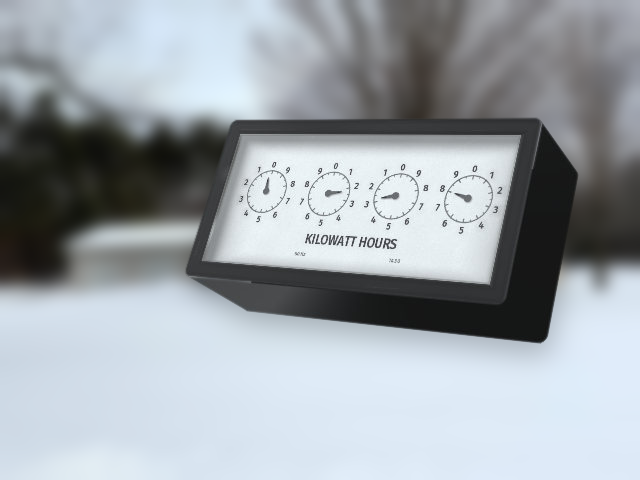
**228** kWh
